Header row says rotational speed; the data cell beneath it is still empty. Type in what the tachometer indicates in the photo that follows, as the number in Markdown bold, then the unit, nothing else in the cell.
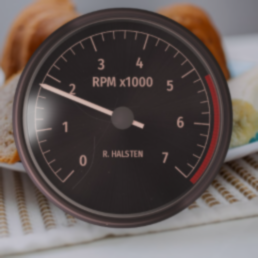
**1800** rpm
